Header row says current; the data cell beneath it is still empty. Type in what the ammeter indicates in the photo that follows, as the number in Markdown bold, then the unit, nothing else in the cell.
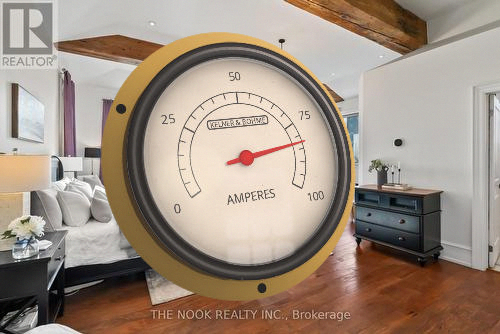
**82.5** A
